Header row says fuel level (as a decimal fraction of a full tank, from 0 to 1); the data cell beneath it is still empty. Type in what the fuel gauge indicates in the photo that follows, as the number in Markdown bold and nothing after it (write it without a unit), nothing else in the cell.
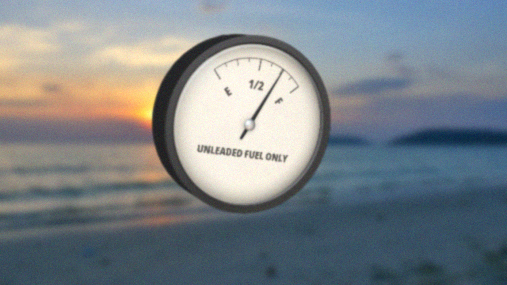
**0.75**
